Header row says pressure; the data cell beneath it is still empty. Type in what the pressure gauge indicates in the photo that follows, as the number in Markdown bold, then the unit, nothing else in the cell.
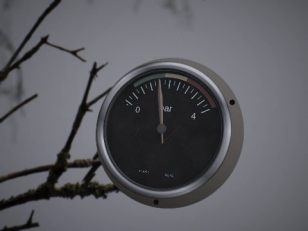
**1.6** bar
